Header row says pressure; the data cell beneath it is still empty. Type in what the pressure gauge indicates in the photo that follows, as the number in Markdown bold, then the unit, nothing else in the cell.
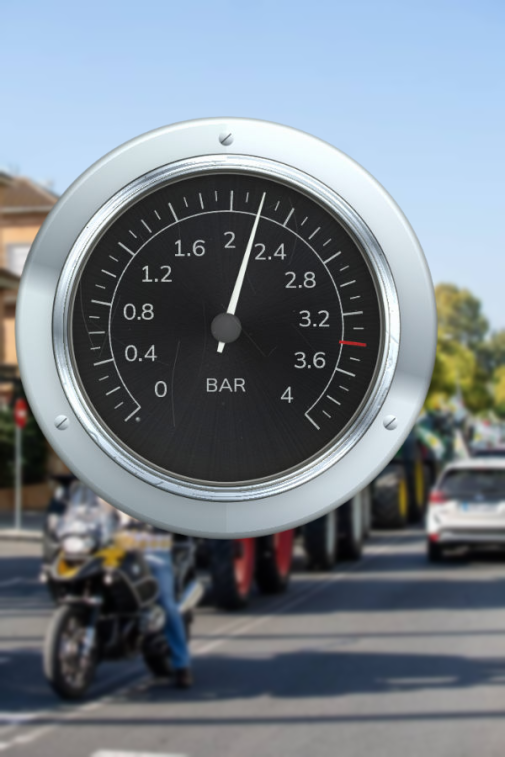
**2.2** bar
